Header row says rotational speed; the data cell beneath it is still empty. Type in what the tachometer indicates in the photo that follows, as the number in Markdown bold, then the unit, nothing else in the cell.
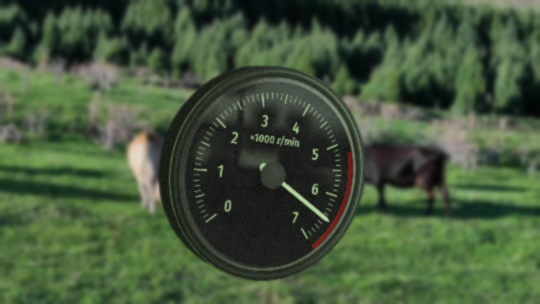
**6500** rpm
